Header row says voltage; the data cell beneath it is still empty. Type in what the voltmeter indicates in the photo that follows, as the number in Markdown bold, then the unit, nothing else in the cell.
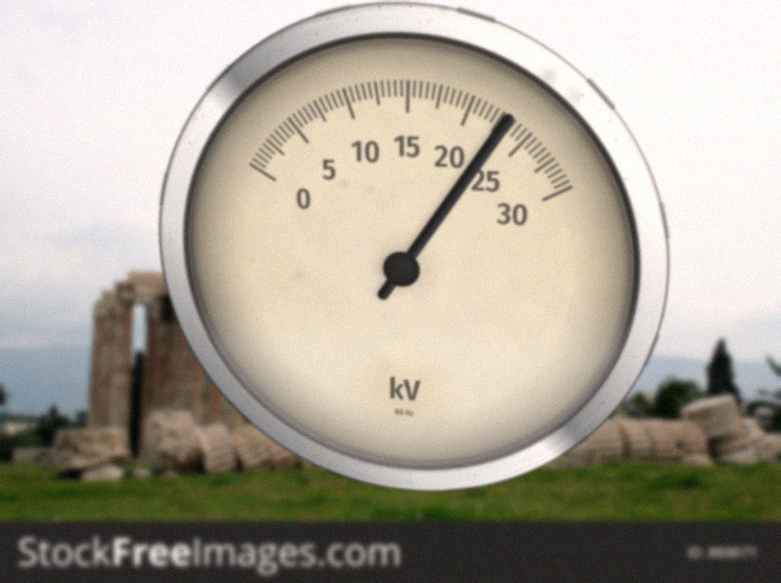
**23** kV
